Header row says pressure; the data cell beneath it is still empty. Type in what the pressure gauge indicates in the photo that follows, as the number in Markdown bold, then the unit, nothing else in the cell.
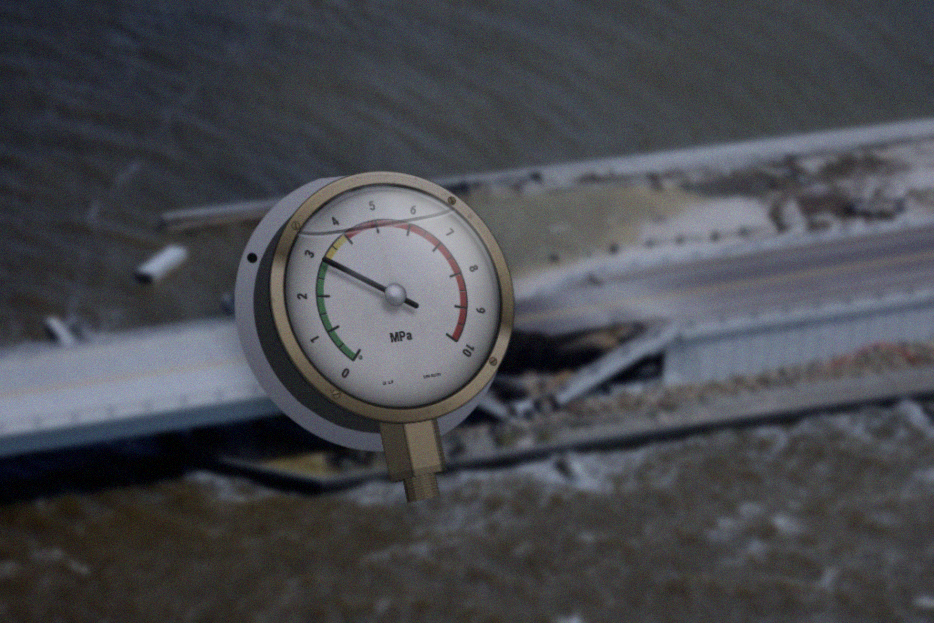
**3** MPa
